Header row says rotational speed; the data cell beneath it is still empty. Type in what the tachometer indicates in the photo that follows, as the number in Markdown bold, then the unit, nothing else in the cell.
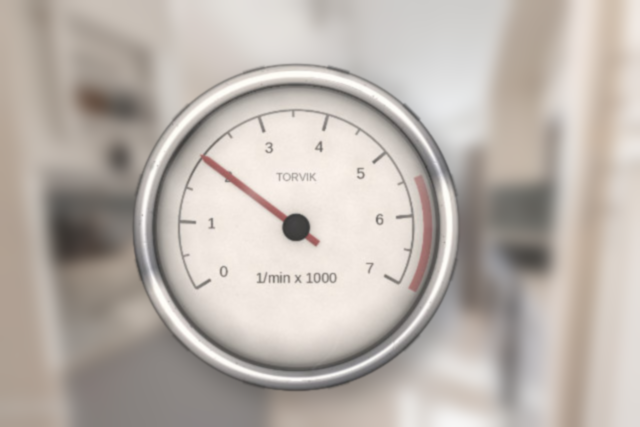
**2000** rpm
